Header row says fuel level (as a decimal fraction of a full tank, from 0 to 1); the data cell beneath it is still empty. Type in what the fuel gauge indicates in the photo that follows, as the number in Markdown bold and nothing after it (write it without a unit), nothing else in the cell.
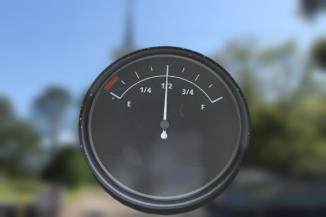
**0.5**
